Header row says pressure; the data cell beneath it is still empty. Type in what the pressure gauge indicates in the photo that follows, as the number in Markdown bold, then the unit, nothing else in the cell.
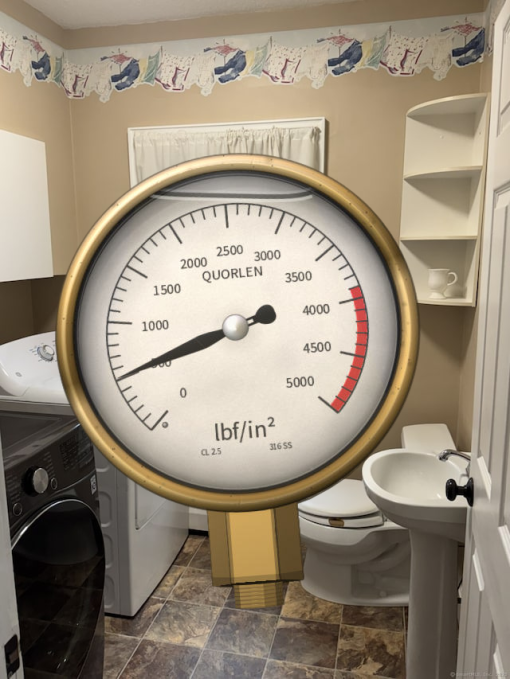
**500** psi
